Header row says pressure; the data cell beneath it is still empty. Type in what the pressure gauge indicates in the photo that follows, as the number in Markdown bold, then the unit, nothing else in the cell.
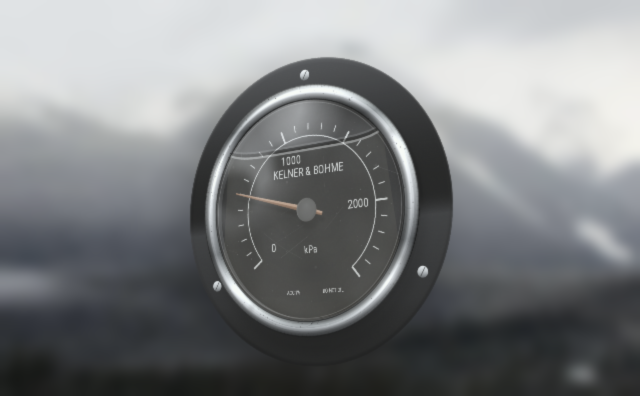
**500** kPa
